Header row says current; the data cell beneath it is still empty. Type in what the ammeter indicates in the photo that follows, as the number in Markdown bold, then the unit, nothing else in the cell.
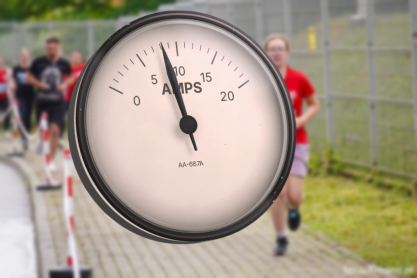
**8** A
